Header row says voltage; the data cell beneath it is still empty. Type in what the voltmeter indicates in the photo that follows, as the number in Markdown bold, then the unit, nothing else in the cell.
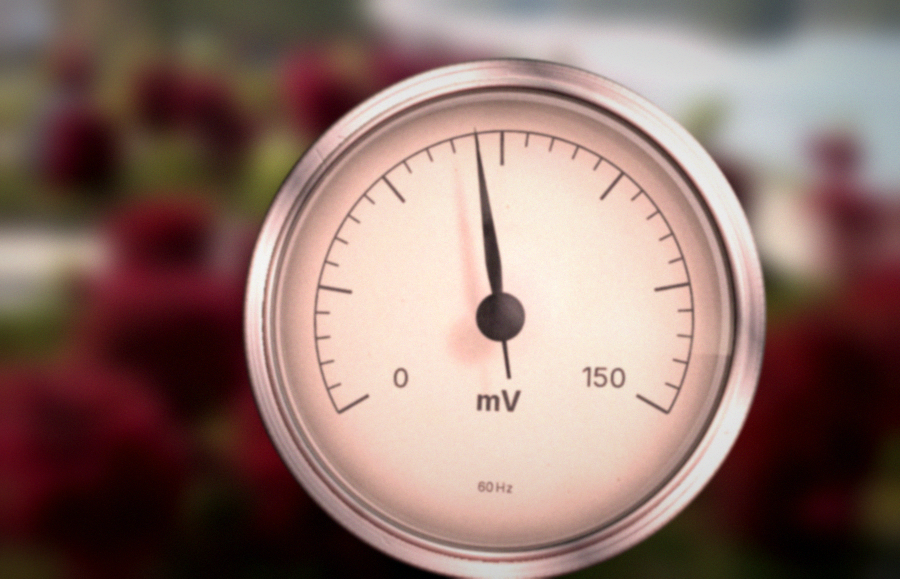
**70** mV
